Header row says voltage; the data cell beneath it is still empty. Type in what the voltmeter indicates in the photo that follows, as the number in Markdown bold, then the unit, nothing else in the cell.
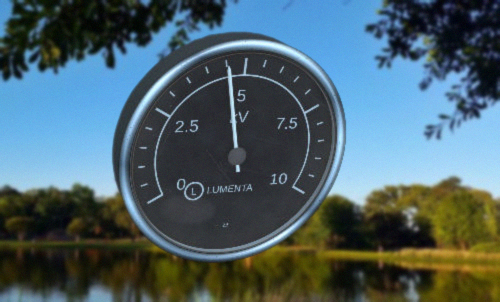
**4.5** kV
